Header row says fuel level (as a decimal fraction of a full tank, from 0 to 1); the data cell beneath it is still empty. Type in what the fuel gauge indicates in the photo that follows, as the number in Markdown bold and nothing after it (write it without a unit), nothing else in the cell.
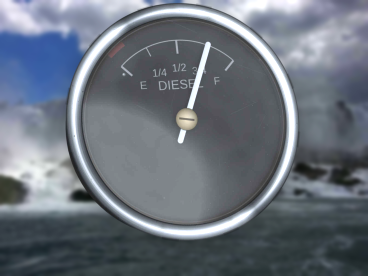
**0.75**
